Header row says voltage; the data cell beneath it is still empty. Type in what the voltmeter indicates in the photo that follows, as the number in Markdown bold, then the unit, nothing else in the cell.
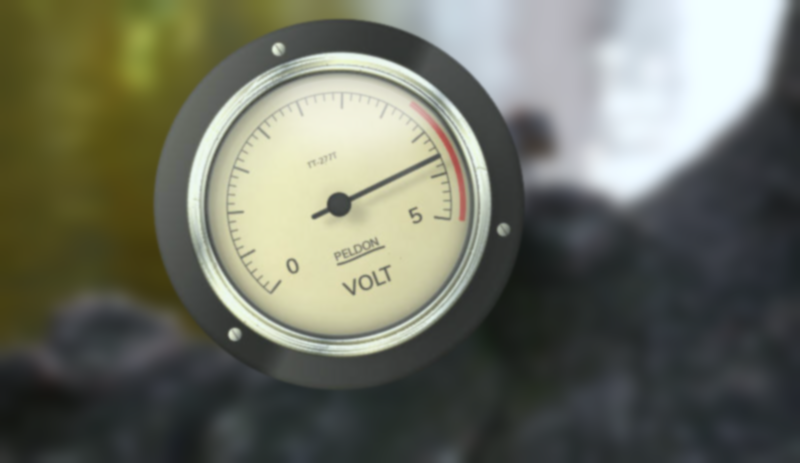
**4.3** V
